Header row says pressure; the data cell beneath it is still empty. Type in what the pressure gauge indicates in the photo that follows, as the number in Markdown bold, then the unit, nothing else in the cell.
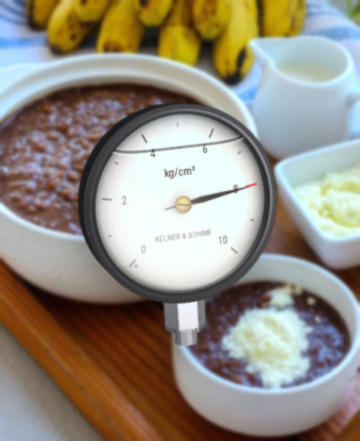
**8** kg/cm²
